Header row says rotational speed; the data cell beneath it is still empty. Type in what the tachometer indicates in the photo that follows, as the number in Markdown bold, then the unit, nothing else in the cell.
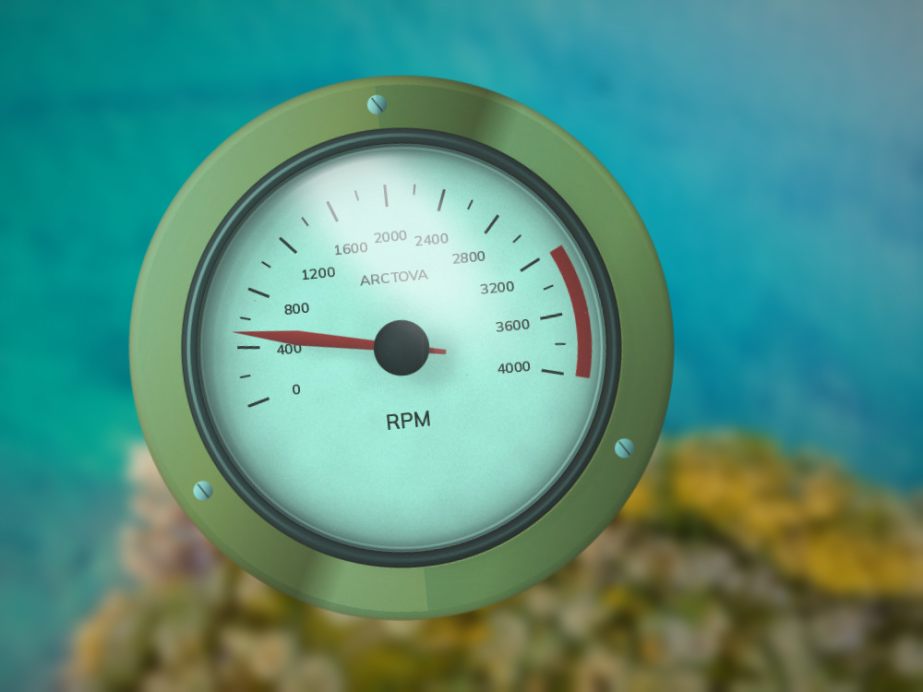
**500** rpm
